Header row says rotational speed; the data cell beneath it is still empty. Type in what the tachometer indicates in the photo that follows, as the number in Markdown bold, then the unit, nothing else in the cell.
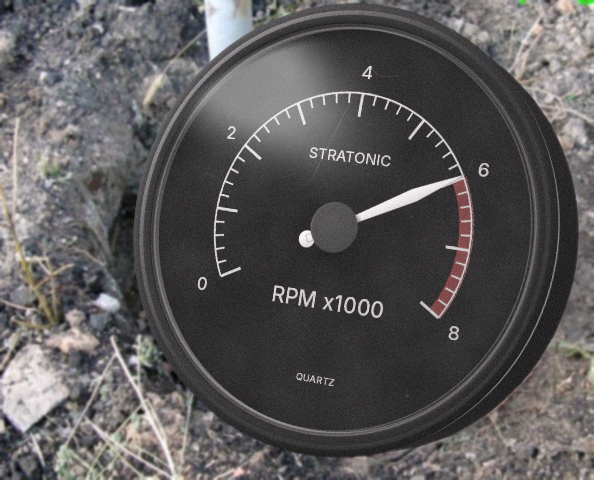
**6000** rpm
